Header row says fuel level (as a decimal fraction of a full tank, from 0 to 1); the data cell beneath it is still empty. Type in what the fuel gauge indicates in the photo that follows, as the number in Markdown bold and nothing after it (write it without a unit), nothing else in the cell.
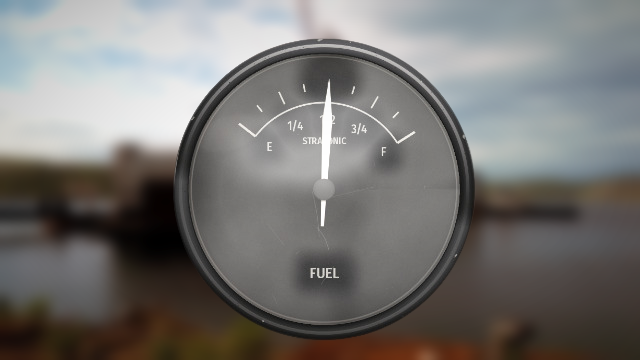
**0.5**
